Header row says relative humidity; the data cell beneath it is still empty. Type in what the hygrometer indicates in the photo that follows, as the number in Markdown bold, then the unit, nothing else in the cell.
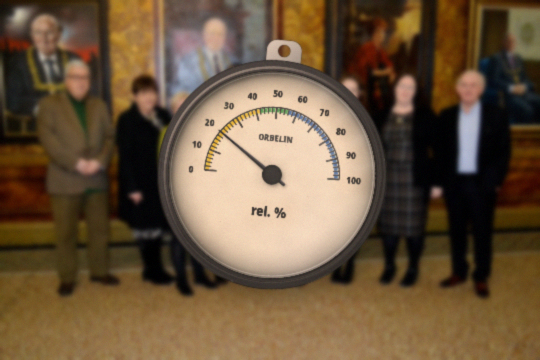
**20** %
